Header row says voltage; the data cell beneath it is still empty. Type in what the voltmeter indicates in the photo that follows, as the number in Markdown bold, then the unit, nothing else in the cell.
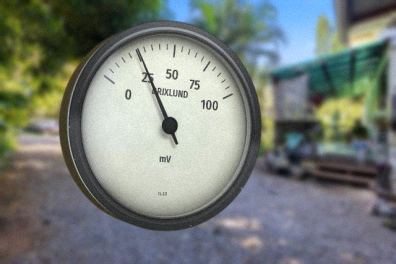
**25** mV
